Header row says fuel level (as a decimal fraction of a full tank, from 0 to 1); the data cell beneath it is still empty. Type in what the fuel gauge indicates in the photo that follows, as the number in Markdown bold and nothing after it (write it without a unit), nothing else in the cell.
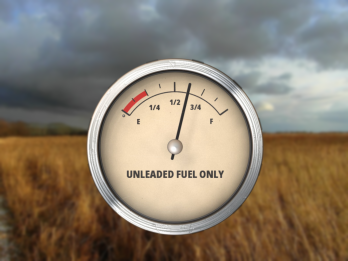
**0.625**
